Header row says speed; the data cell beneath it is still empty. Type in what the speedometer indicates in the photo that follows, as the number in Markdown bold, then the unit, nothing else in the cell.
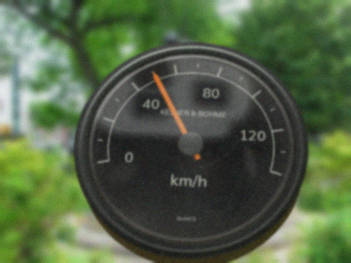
**50** km/h
